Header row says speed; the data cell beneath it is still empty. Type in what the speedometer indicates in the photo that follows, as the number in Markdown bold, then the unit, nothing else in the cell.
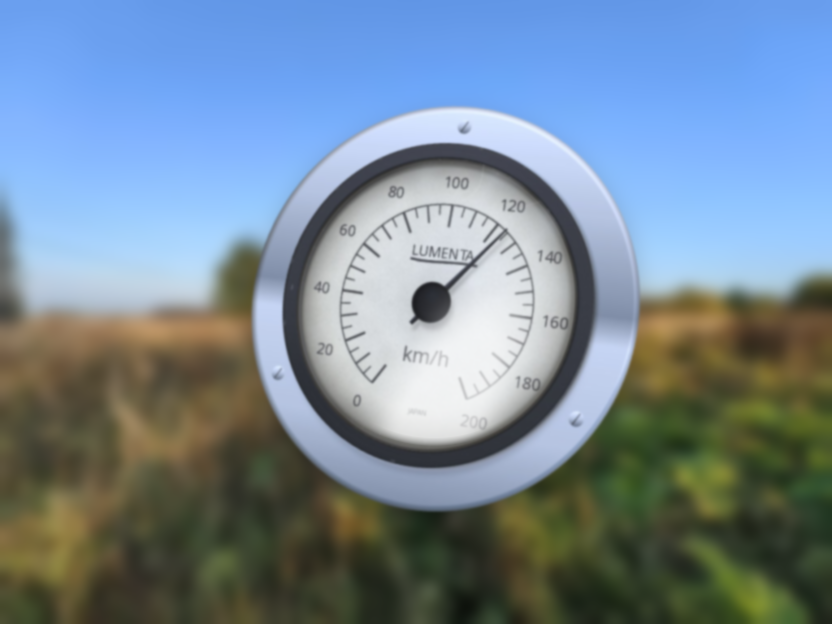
**125** km/h
